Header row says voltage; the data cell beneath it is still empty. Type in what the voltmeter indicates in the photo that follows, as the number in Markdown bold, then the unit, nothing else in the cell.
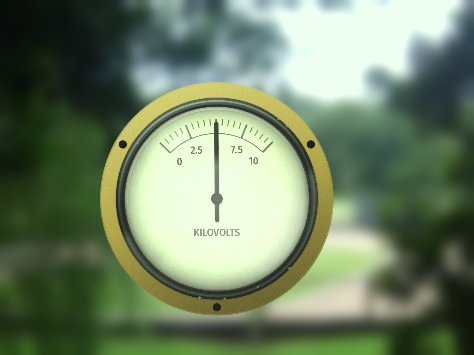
**5** kV
